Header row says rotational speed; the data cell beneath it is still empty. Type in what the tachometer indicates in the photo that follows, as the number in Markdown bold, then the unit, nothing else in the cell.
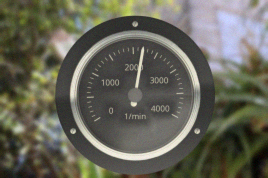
**2200** rpm
